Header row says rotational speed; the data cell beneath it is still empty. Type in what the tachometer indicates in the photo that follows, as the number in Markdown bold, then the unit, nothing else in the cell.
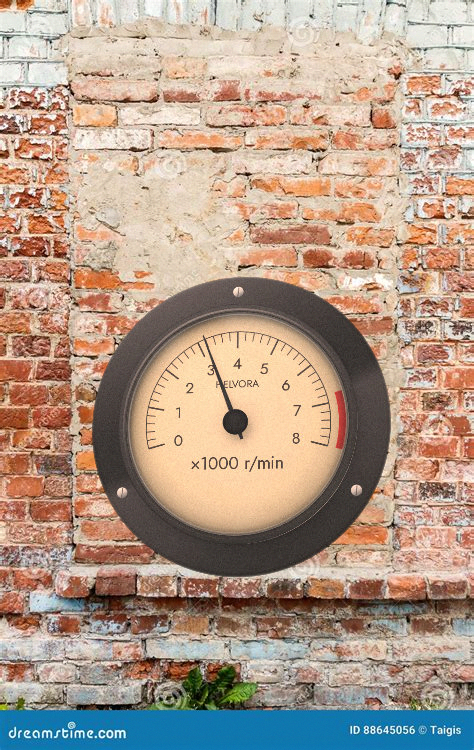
**3200** rpm
